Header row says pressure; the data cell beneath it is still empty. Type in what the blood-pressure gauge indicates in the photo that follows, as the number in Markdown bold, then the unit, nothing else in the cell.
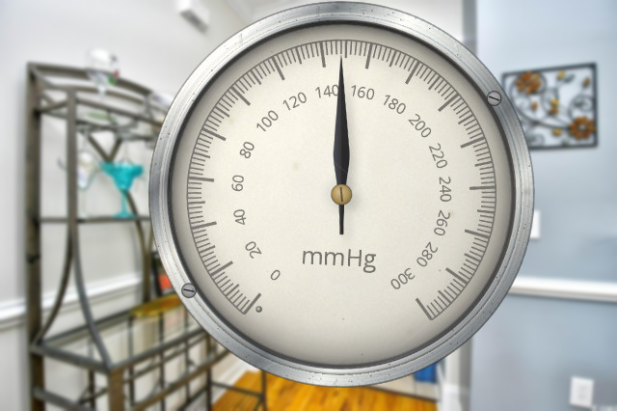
**148** mmHg
